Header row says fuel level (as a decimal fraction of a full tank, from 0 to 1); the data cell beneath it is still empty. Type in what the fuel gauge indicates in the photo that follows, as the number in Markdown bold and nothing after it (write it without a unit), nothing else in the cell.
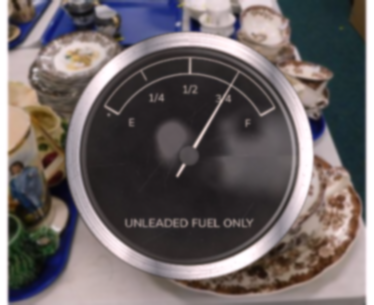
**0.75**
